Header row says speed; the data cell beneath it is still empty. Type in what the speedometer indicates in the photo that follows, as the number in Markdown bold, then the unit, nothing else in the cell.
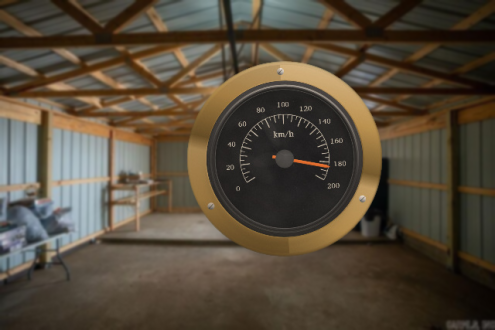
**185** km/h
